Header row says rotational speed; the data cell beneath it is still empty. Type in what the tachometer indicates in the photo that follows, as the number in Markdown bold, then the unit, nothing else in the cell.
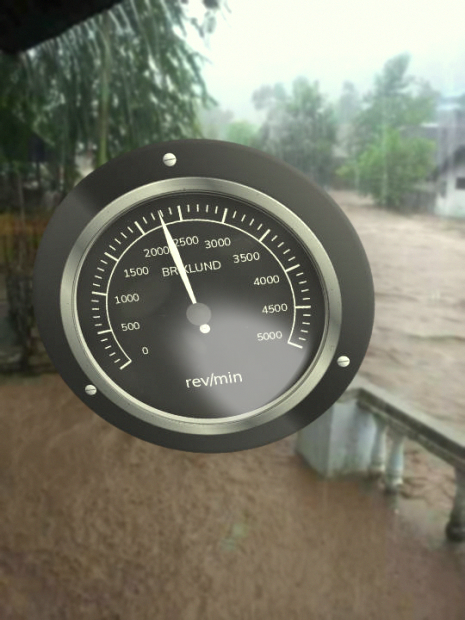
**2300** rpm
